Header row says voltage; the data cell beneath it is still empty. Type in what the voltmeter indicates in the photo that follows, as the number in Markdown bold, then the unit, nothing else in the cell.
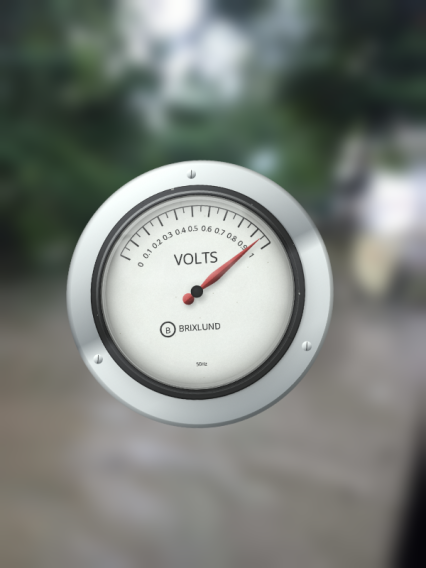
**0.95** V
